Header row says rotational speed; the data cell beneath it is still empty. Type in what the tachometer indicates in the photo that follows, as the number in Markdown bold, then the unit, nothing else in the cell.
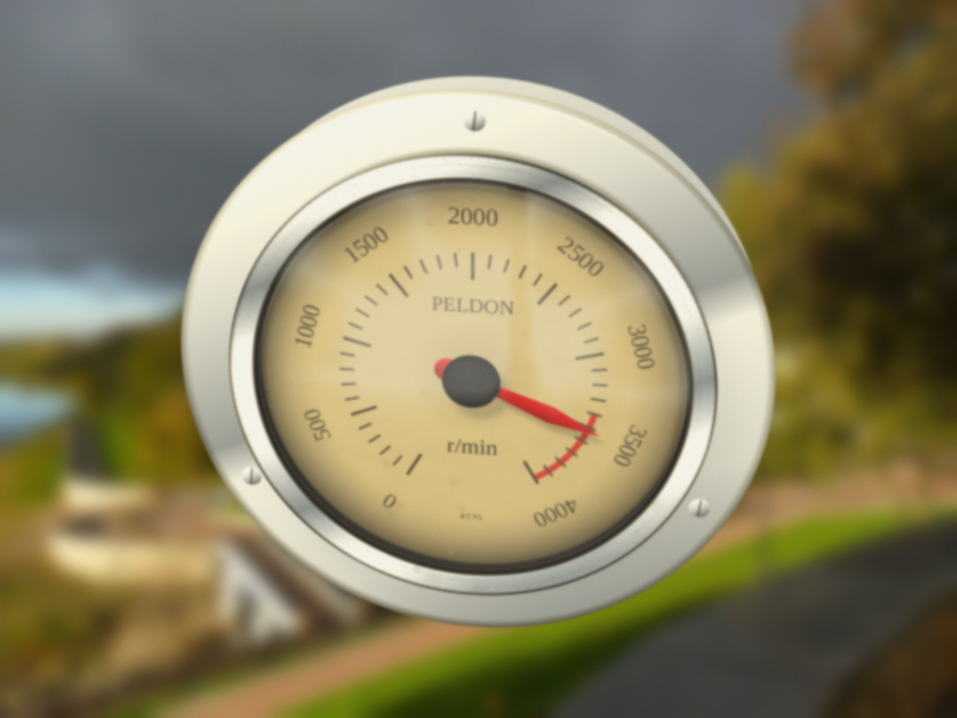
**3500** rpm
